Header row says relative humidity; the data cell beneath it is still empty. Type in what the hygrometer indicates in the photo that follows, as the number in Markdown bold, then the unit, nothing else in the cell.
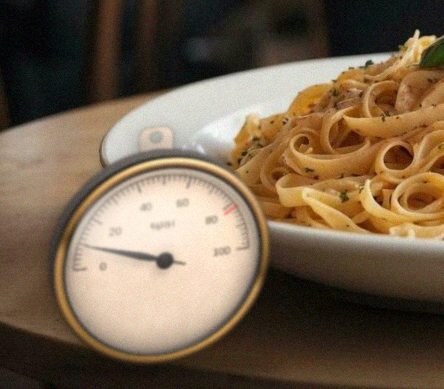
**10** %
